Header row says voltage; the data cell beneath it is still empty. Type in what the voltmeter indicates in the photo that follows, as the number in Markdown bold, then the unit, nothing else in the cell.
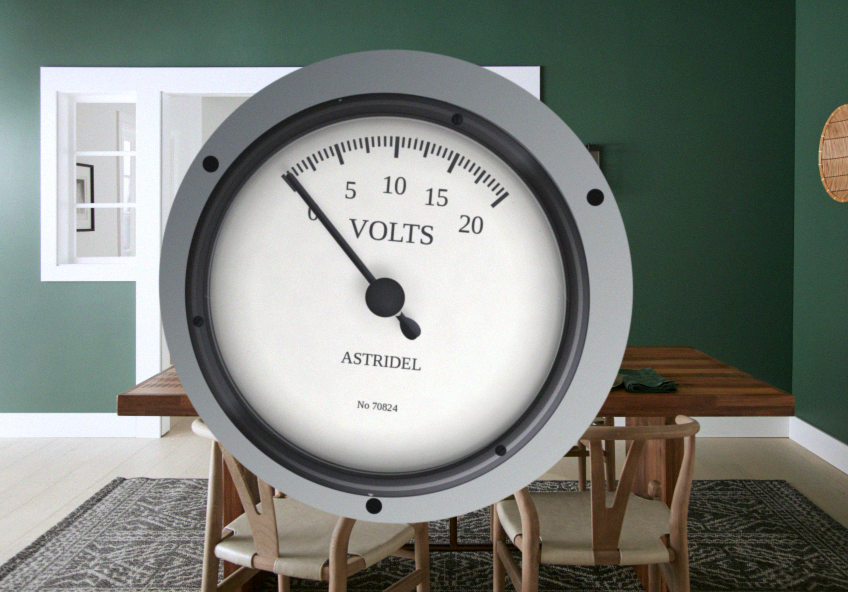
**0.5** V
